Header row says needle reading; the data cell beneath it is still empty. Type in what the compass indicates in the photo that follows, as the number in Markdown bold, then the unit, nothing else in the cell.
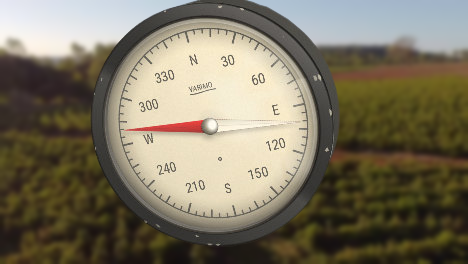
**280** °
